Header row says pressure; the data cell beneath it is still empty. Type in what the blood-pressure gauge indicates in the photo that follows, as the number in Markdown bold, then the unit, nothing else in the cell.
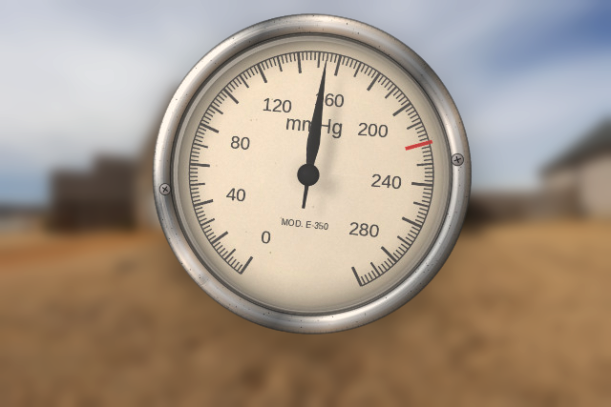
**154** mmHg
